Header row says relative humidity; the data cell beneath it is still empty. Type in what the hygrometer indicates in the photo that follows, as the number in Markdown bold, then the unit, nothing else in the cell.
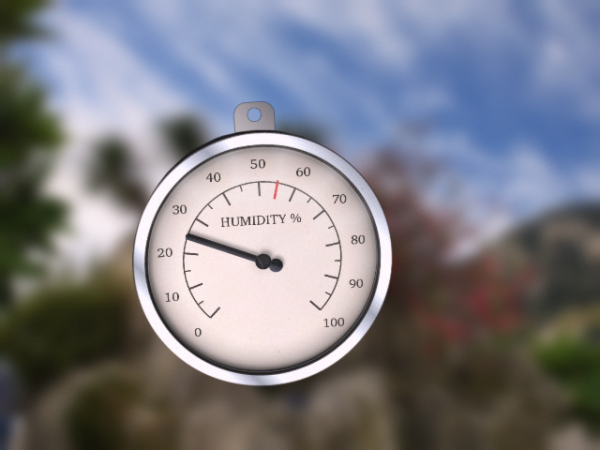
**25** %
